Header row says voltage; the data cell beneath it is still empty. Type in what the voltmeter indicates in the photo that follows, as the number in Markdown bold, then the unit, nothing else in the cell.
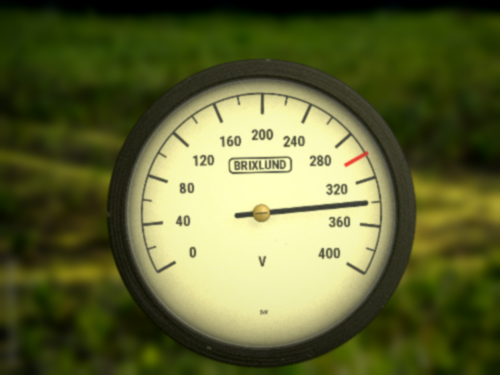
**340** V
